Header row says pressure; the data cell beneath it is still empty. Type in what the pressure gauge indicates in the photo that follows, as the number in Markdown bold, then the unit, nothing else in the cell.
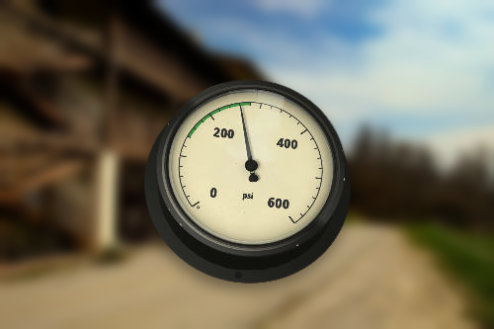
**260** psi
